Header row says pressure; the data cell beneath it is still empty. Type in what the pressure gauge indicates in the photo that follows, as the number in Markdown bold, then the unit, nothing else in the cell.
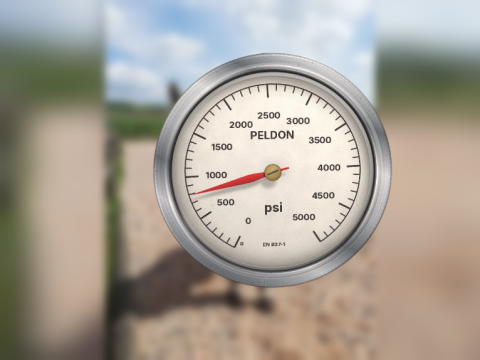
**800** psi
